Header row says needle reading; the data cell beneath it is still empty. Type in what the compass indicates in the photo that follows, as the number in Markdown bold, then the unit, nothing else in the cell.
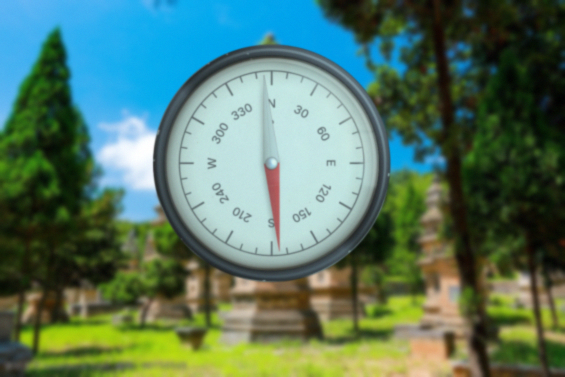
**175** °
